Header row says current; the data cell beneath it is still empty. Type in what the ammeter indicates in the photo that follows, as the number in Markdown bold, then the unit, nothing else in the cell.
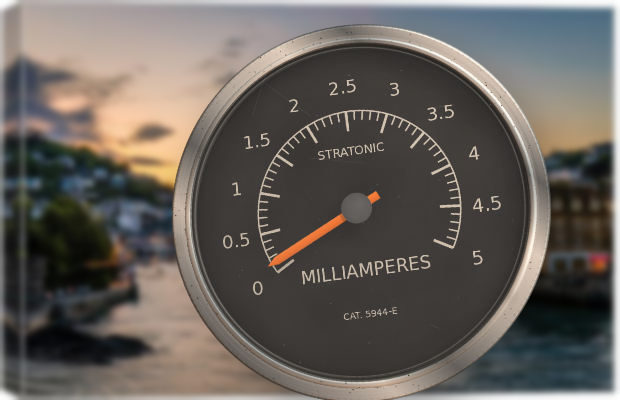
**0.1** mA
